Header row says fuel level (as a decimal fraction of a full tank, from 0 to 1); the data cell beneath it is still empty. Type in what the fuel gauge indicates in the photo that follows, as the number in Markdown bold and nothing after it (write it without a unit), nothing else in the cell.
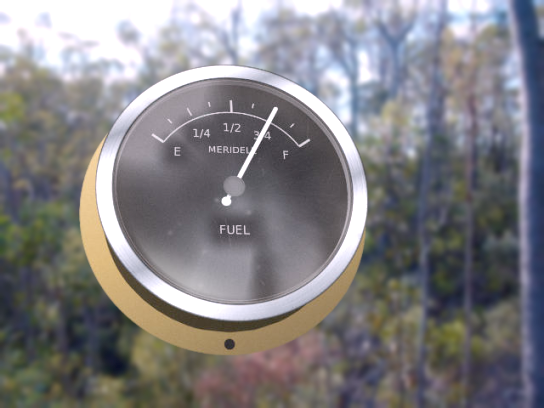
**0.75**
